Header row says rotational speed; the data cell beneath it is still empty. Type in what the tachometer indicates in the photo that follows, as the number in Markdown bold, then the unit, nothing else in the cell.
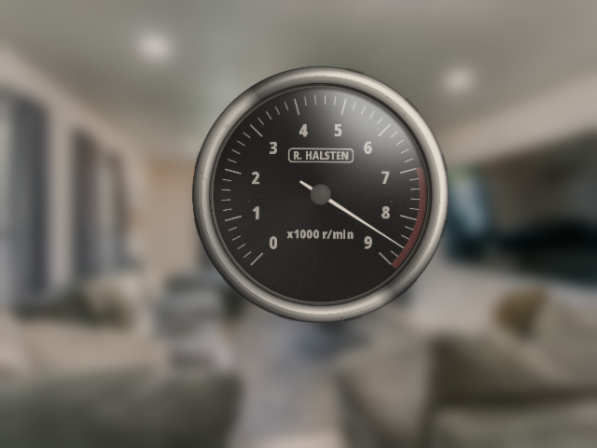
**8600** rpm
